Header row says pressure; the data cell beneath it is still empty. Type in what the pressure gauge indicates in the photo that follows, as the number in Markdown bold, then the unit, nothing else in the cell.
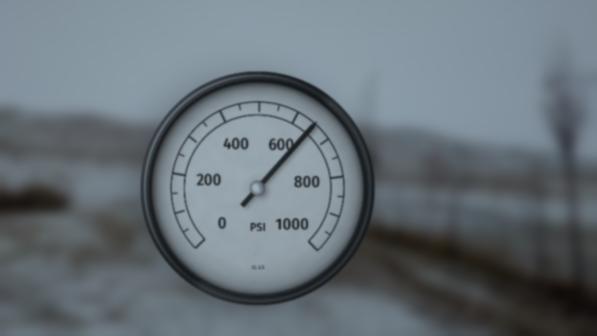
**650** psi
